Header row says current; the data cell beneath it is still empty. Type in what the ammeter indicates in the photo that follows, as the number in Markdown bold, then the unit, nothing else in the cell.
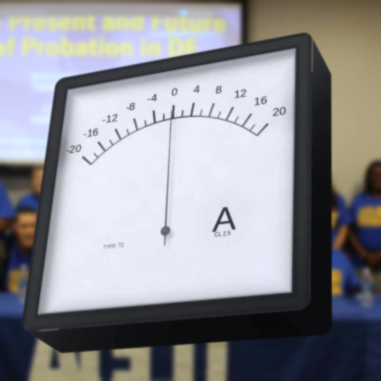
**0** A
